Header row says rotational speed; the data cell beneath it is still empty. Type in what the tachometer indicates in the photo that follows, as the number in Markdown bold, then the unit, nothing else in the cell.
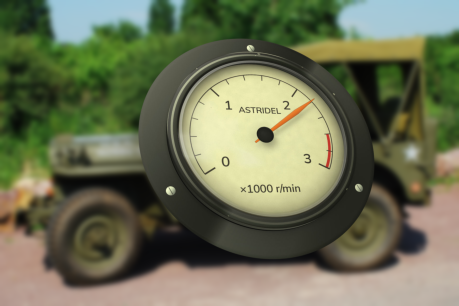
**2200** rpm
